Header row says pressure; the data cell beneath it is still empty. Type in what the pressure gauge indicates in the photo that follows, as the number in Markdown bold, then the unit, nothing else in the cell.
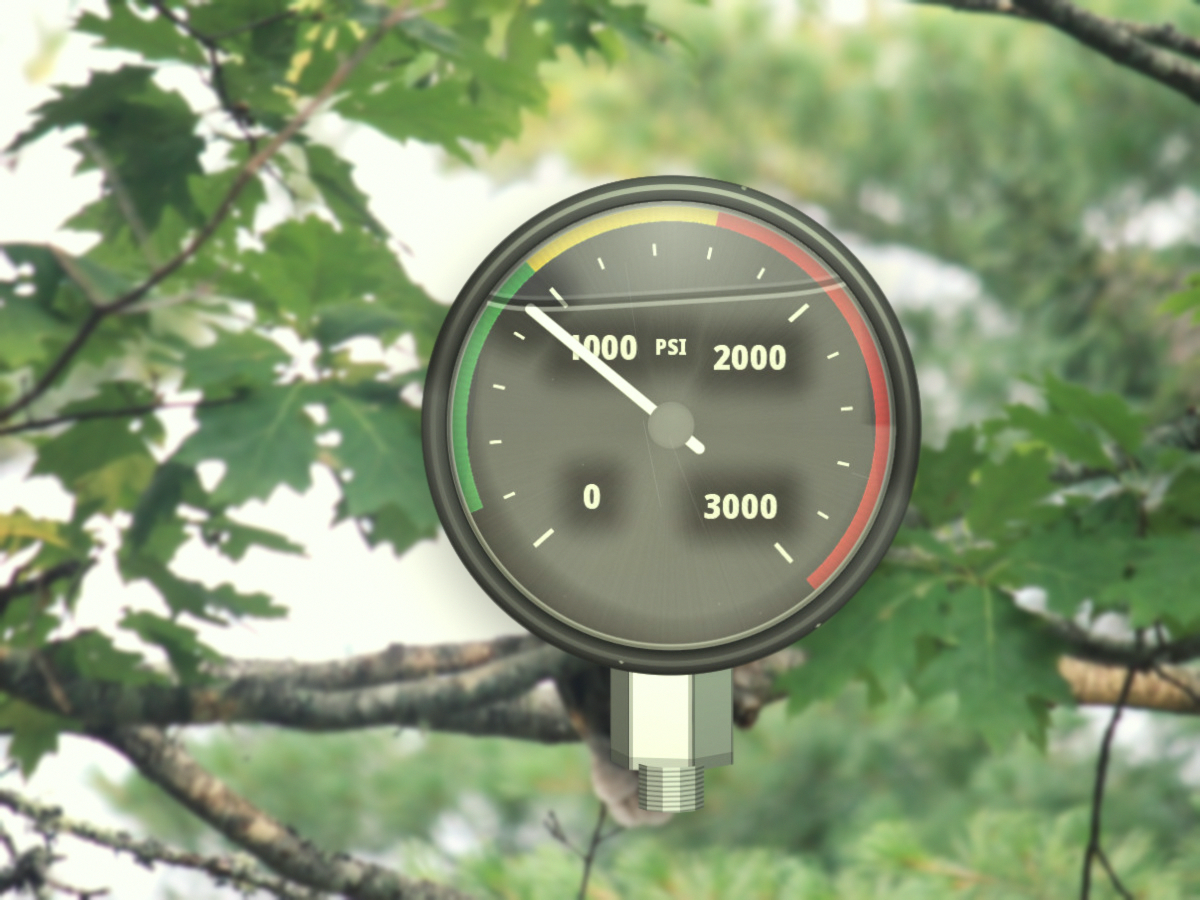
**900** psi
